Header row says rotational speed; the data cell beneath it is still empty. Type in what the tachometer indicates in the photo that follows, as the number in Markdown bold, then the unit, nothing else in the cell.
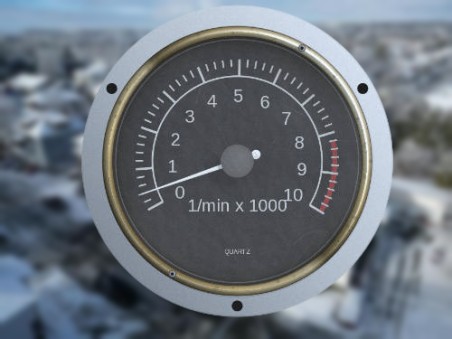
**400** rpm
